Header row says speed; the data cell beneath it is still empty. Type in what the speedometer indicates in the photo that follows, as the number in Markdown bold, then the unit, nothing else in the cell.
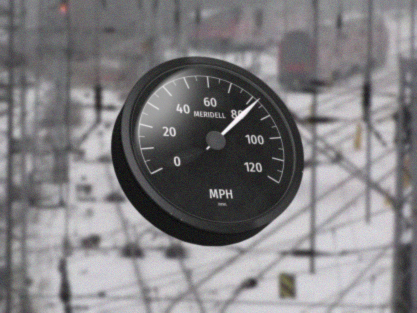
**82.5** mph
